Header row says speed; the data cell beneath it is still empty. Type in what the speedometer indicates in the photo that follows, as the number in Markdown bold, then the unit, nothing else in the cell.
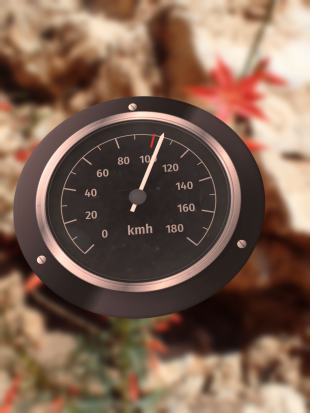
**105** km/h
